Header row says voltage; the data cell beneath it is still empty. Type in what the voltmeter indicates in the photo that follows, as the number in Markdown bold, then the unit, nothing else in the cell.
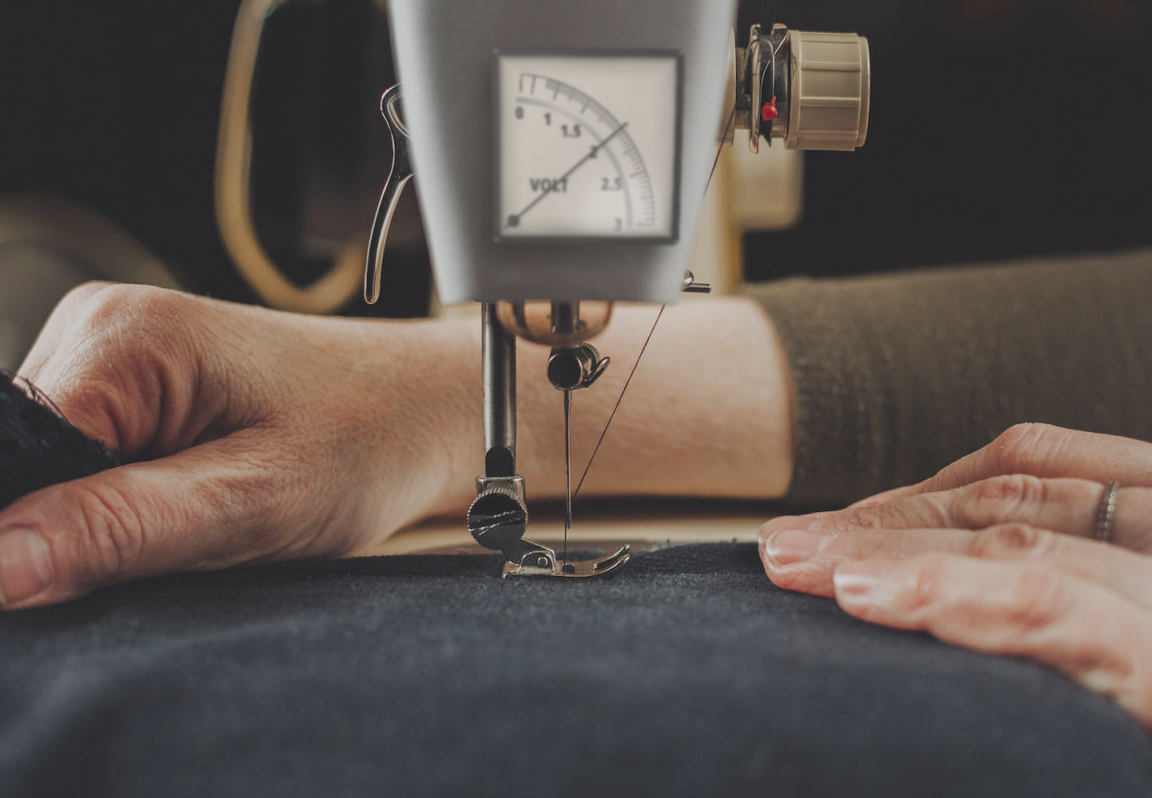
**2** V
